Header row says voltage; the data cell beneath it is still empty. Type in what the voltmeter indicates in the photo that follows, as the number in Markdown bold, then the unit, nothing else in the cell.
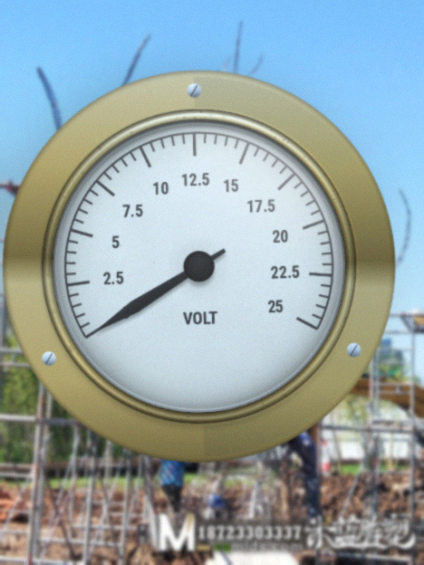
**0** V
